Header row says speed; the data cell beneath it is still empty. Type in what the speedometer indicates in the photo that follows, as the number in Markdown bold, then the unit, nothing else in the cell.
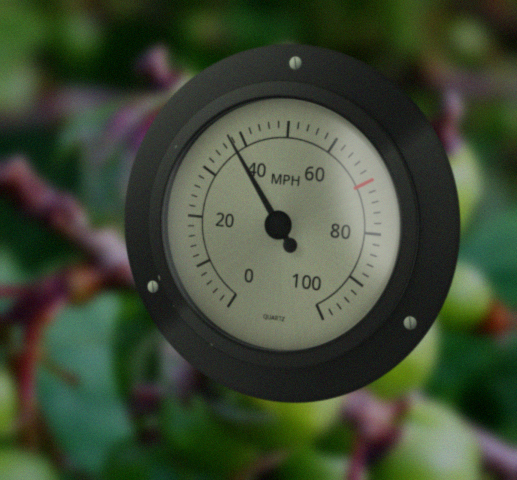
**38** mph
